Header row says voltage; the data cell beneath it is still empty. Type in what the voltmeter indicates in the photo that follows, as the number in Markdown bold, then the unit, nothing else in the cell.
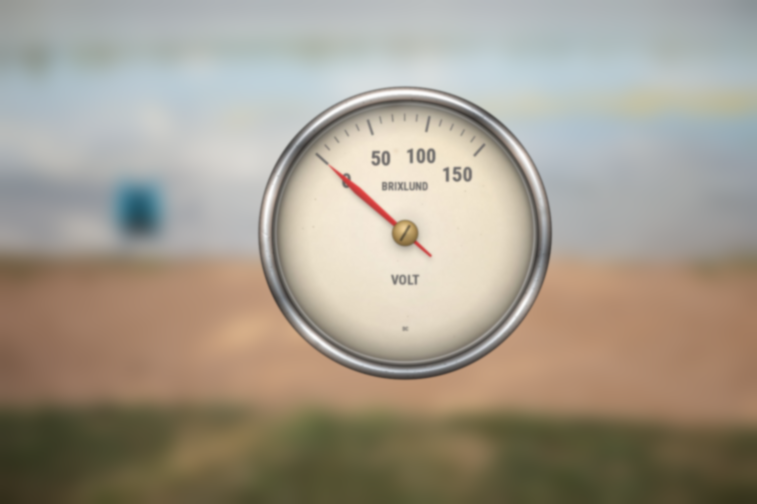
**0** V
